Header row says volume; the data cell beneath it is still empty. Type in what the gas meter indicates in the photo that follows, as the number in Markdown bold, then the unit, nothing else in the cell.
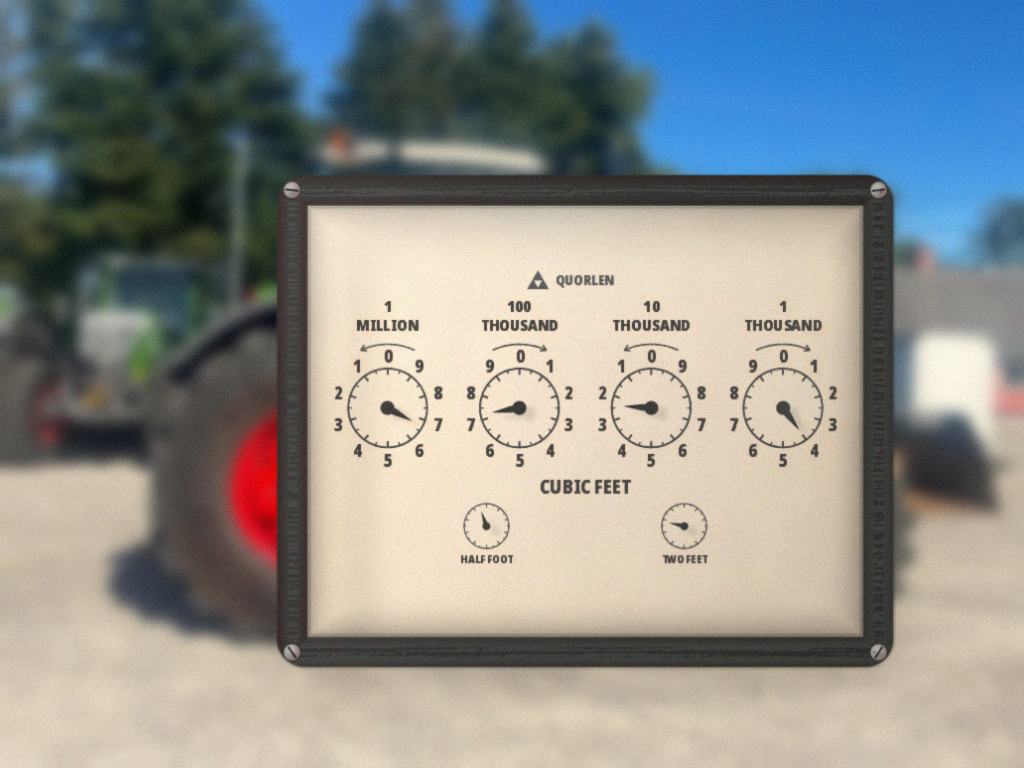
**672400** ft³
